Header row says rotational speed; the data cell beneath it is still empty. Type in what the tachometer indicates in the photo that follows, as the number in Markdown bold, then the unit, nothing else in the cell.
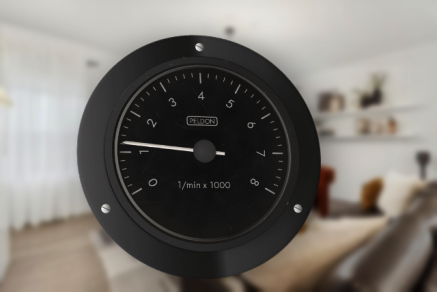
**1200** rpm
